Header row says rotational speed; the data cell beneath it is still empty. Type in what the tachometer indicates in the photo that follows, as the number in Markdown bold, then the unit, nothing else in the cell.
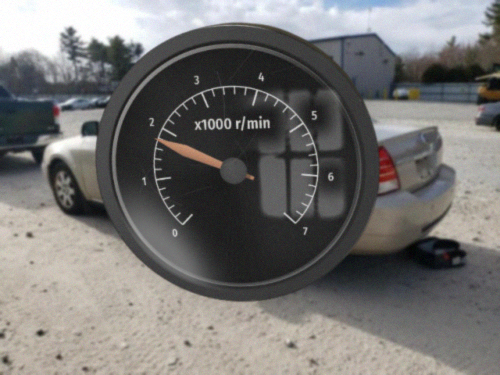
**1800** rpm
